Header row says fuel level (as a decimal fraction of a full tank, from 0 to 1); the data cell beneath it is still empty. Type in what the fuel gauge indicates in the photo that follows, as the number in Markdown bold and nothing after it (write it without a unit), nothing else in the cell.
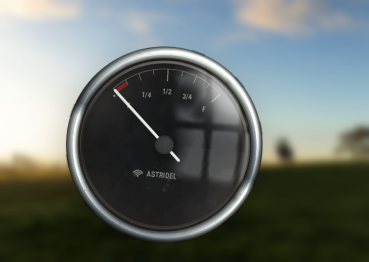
**0**
